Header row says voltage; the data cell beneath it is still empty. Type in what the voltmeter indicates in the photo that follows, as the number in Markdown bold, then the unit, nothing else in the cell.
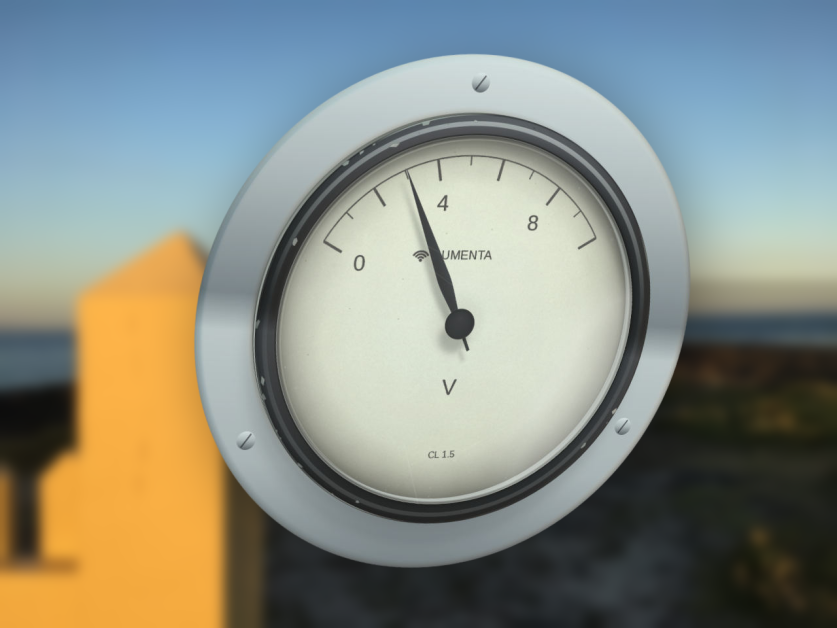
**3** V
